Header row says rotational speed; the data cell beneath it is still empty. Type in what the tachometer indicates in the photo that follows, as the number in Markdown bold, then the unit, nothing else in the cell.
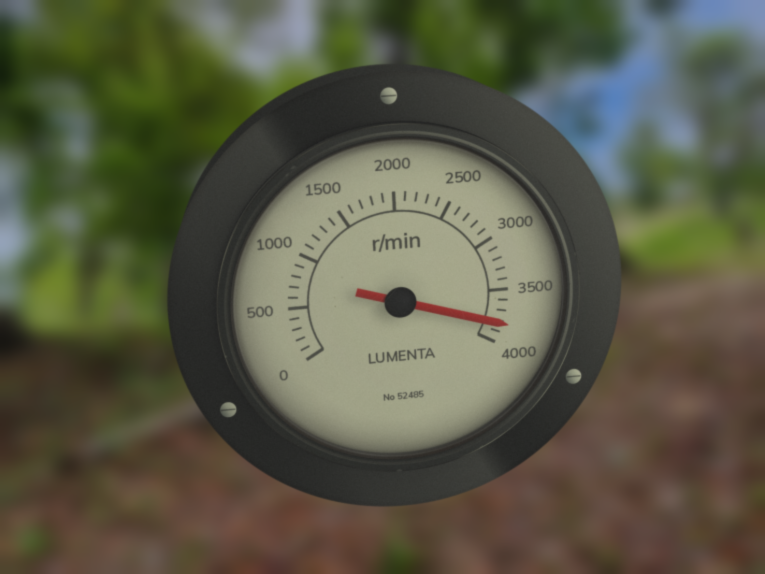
**3800** rpm
